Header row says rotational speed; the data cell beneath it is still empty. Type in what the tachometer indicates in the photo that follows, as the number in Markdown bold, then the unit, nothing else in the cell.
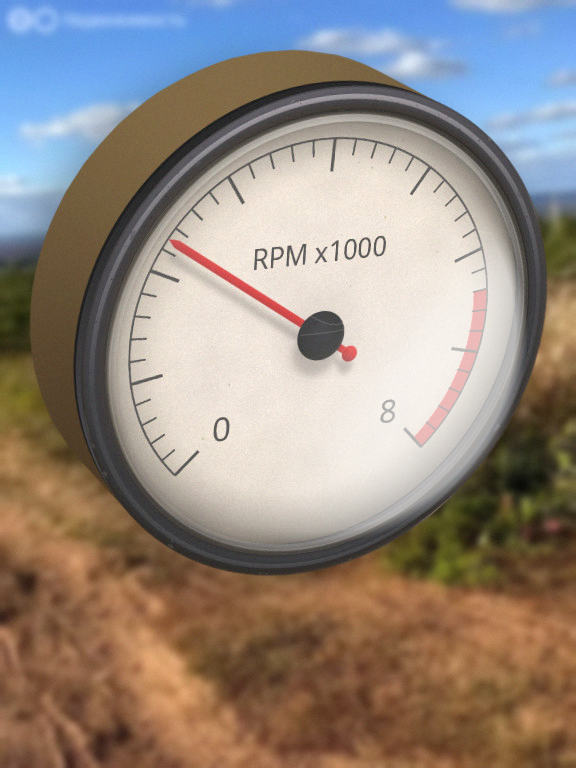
**2300** rpm
